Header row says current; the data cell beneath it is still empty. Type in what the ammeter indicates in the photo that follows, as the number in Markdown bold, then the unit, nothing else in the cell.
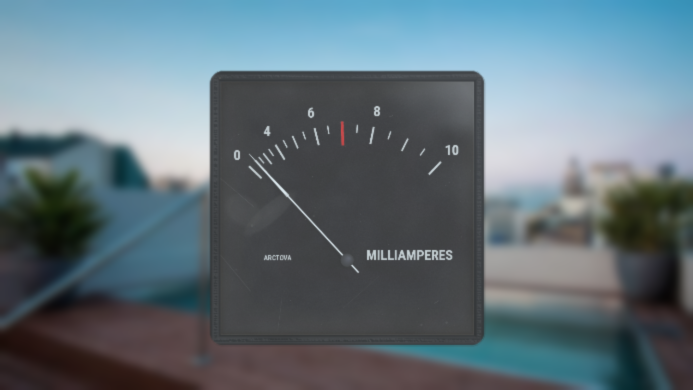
**2** mA
